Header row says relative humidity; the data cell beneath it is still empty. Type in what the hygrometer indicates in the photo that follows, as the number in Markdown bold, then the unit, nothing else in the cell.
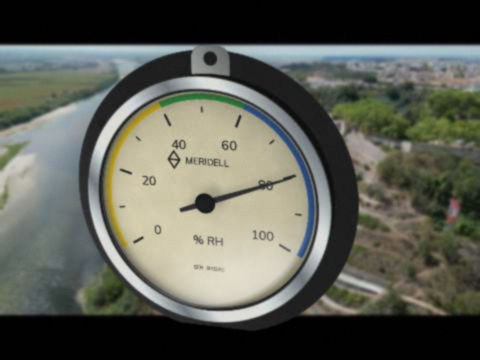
**80** %
